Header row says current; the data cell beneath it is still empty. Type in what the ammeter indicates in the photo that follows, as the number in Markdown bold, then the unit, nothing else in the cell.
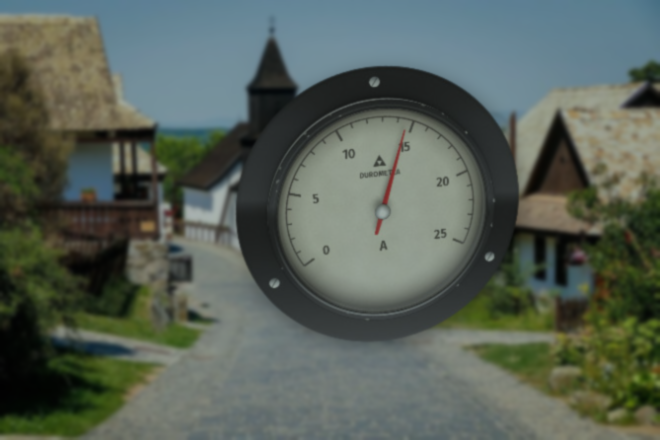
**14.5** A
